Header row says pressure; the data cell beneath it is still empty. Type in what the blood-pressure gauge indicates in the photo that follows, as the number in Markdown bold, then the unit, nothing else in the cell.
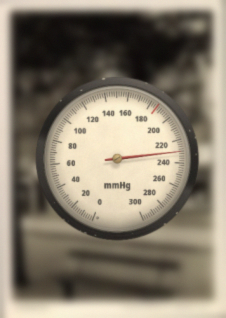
**230** mmHg
